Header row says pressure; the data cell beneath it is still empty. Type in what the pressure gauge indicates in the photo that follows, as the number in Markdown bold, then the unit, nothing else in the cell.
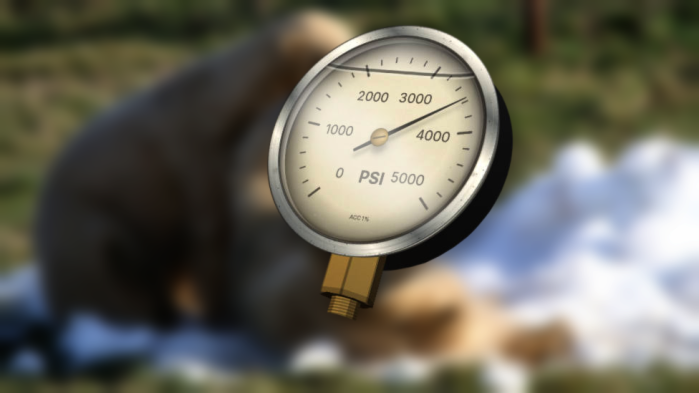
**3600** psi
